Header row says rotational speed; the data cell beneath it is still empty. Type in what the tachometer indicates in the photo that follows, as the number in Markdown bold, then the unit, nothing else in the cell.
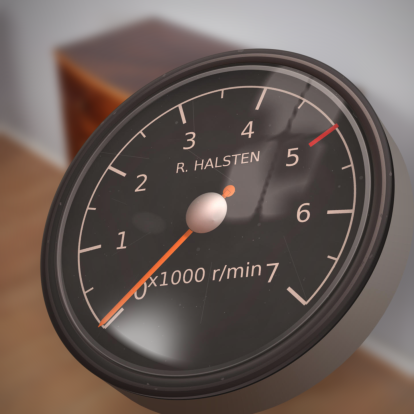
**0** rpm
